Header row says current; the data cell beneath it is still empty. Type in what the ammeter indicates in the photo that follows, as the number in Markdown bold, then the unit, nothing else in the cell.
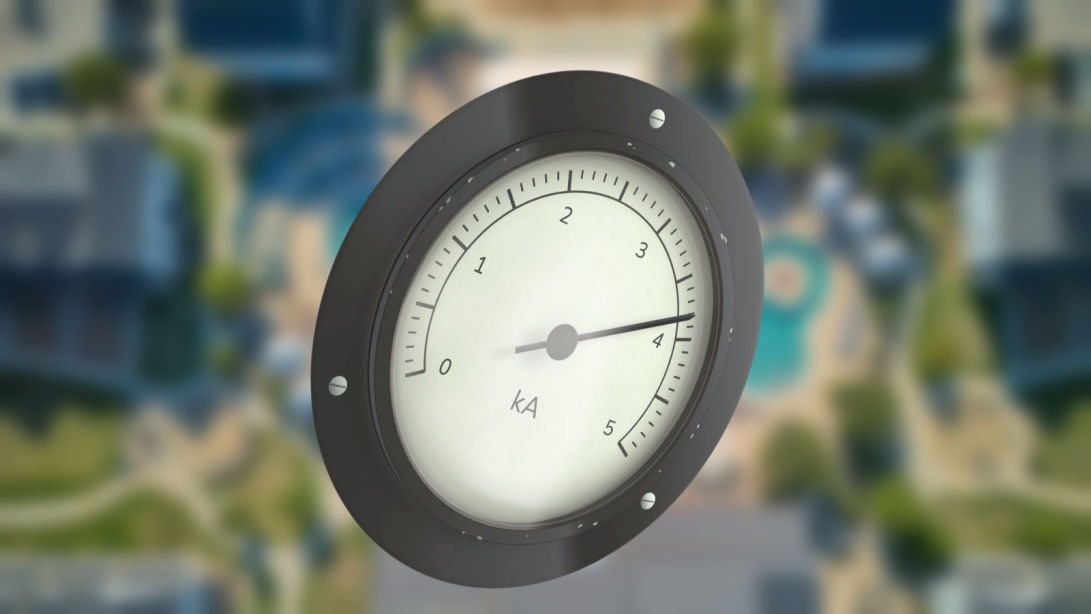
**3.8** kA
